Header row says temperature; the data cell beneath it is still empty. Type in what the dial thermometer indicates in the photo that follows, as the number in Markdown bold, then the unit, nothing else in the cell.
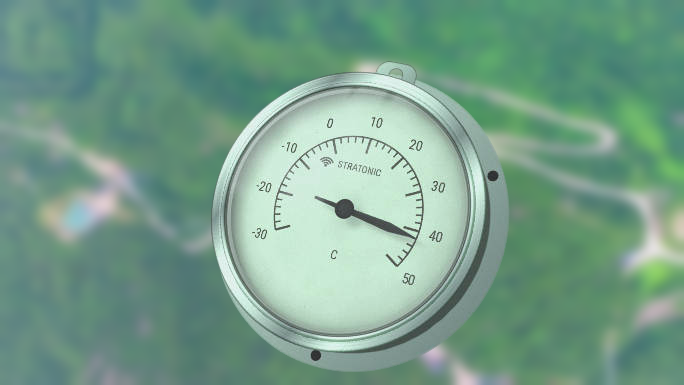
**42** °C
